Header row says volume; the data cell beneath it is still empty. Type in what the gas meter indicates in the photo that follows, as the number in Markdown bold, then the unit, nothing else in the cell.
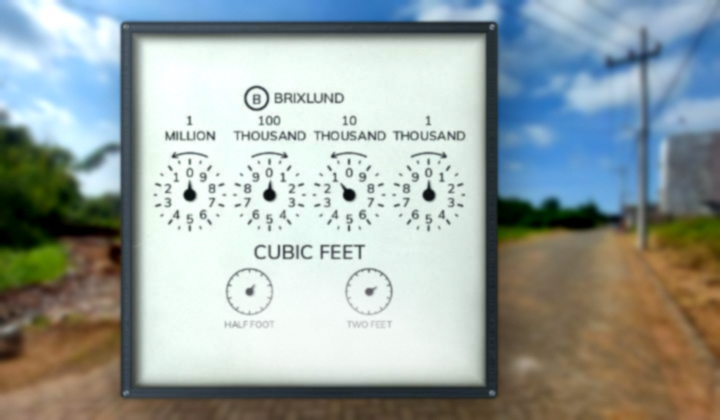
**1000** ft³
